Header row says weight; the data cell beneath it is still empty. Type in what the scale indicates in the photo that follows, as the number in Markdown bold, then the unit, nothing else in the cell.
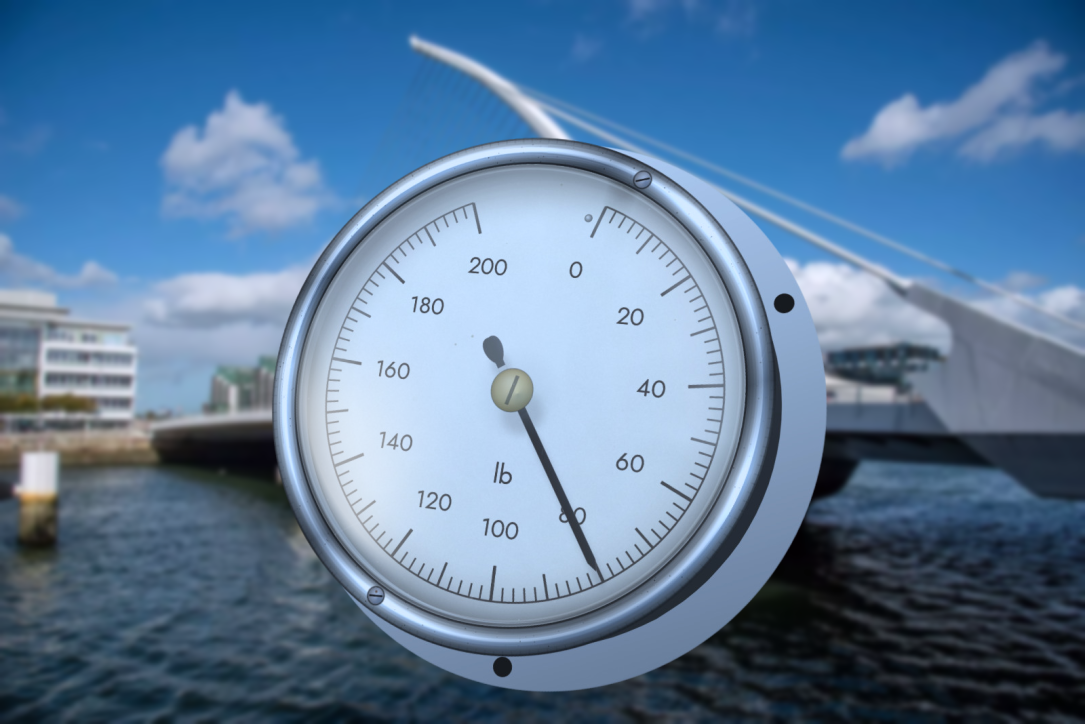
**80** lb
